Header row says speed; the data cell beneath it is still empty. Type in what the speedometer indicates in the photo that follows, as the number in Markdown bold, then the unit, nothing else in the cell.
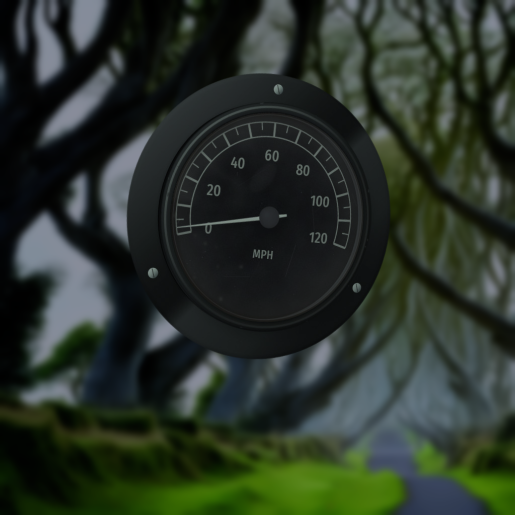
**2.5** mph
